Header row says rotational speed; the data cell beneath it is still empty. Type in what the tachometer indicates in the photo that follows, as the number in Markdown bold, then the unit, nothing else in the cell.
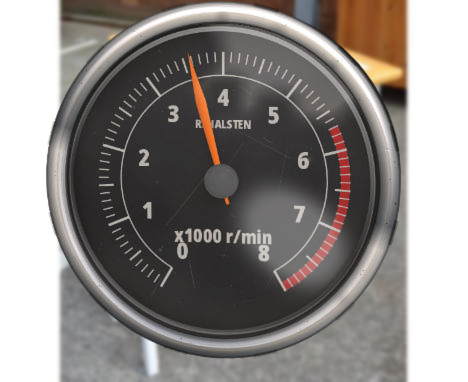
**3600** rpm
